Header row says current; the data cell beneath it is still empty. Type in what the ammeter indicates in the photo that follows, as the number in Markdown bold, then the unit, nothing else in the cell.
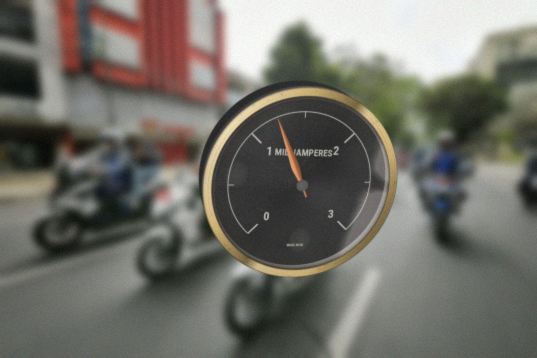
**1.25** mA
